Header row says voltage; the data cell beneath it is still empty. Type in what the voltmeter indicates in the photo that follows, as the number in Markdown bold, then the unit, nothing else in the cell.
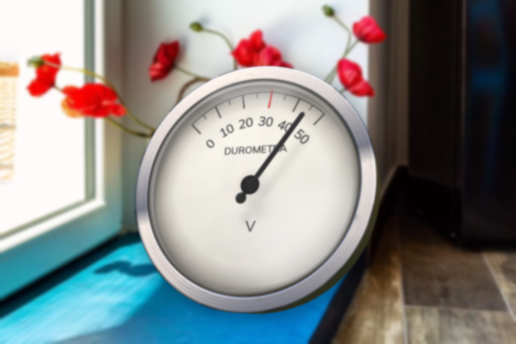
**45** V
